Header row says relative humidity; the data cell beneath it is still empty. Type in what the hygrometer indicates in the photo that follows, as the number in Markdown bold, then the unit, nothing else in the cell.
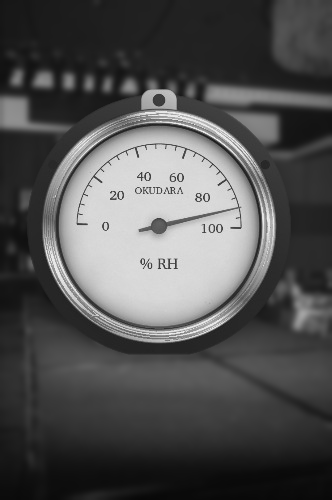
**92** %
